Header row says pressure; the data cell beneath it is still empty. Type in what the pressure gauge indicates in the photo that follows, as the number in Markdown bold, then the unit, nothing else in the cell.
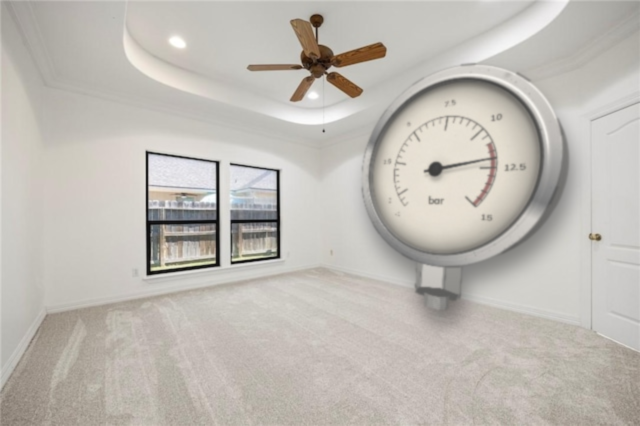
**12** bar
